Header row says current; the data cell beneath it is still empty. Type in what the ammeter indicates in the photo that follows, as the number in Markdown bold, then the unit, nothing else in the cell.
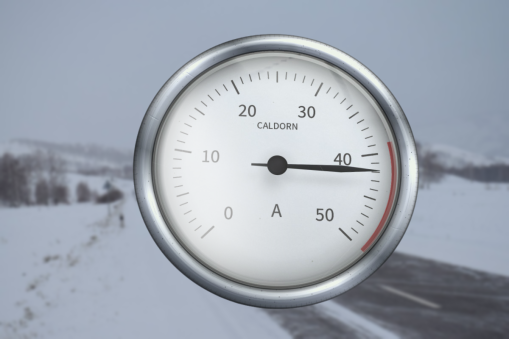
**42** A
